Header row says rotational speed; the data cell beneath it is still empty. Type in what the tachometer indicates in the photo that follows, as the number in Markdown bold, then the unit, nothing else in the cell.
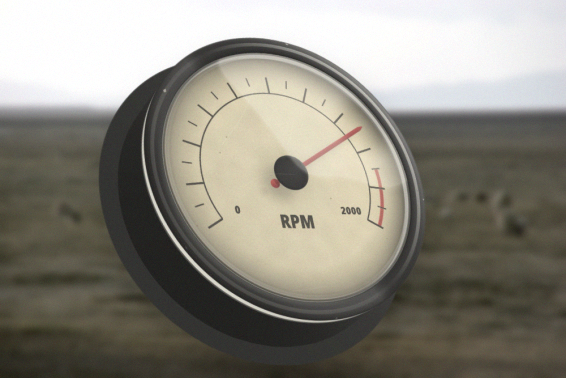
**1500** rpm
